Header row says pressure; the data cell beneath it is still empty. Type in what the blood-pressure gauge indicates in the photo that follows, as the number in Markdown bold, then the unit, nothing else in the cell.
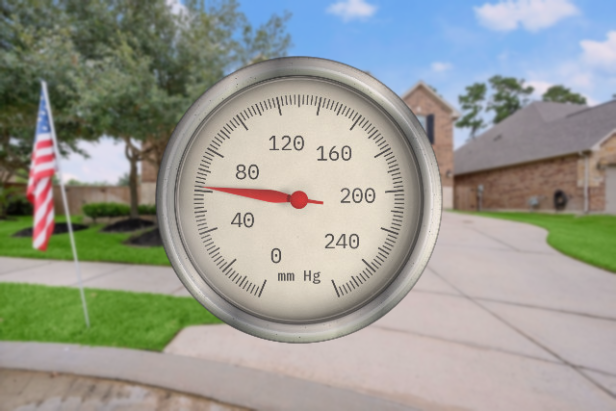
**62** mmHg
